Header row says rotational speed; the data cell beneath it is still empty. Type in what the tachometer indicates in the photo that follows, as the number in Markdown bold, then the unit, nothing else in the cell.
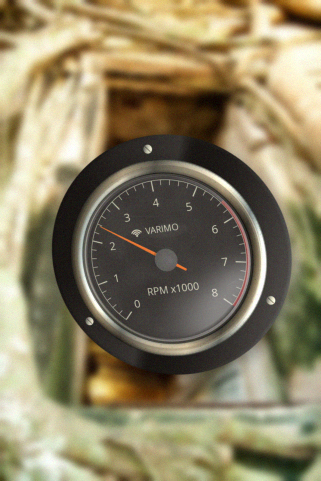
**2400** rpm
